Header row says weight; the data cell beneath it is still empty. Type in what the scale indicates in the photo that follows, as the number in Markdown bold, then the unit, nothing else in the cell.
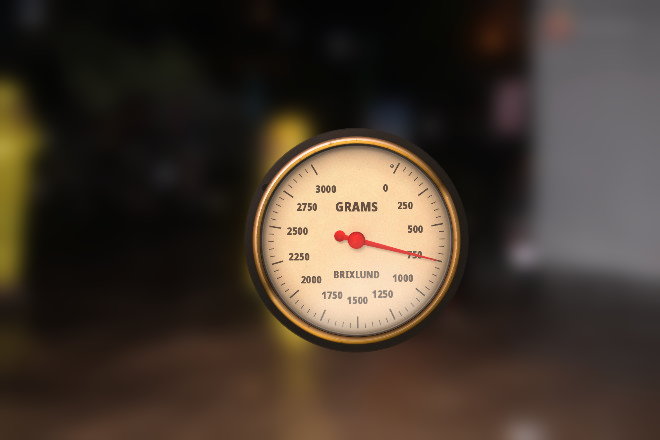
**750** g
